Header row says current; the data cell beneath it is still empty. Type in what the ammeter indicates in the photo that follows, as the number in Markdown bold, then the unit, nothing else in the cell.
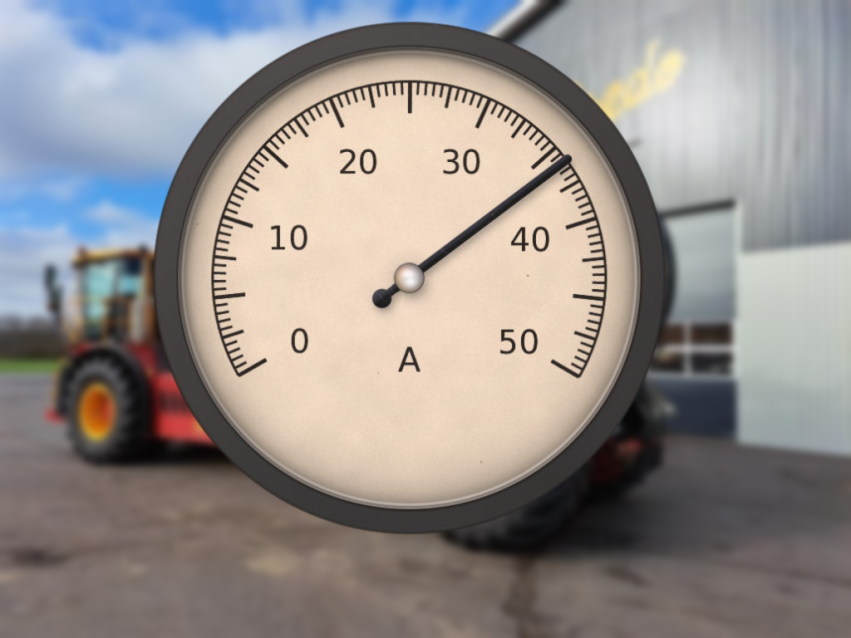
**36** A
